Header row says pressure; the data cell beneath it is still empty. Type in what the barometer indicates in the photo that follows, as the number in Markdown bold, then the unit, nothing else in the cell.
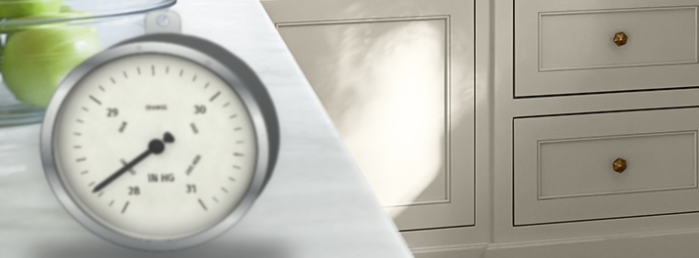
**28.25** inHg
